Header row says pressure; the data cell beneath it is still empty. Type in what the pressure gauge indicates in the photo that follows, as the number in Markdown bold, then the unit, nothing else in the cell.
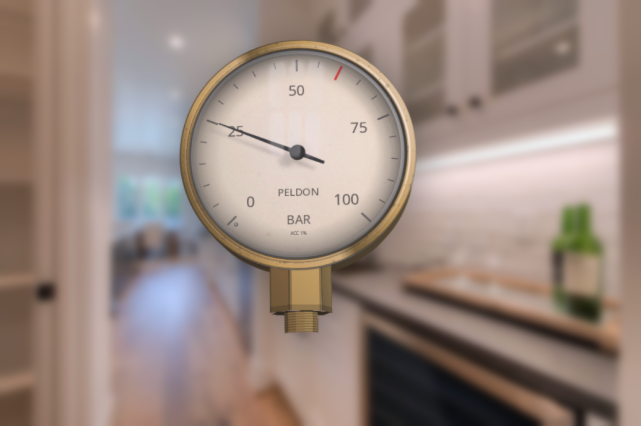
**25** bar
